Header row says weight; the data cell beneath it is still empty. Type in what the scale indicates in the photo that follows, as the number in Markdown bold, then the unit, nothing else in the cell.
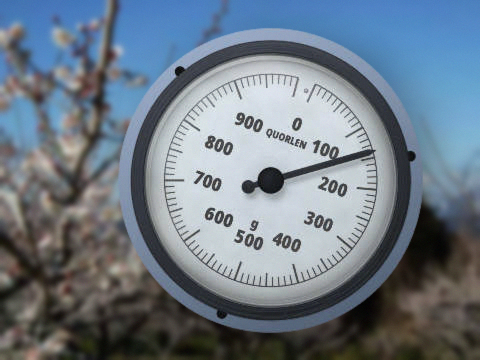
**140** g
